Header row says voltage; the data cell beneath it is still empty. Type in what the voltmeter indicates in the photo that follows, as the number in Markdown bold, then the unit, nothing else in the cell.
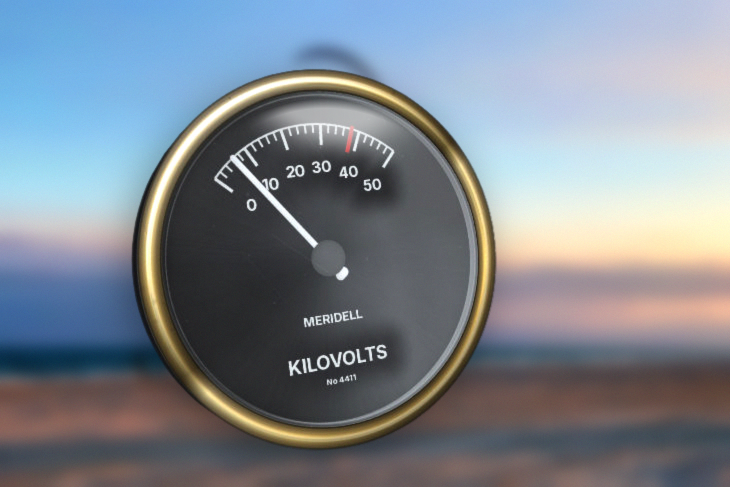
**6** kV
